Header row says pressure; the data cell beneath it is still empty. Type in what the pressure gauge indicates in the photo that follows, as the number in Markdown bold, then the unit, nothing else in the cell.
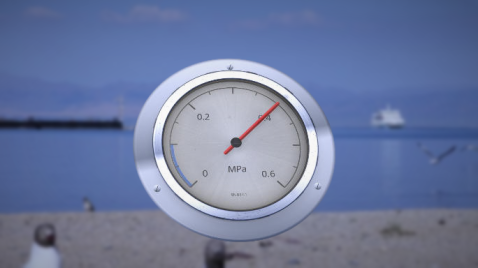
**0.4** MPa
